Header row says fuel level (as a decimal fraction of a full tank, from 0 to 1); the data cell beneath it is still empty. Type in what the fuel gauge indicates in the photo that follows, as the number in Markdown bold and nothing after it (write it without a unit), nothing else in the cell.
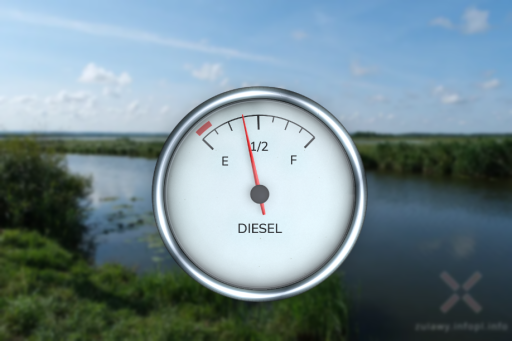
**0.375**
